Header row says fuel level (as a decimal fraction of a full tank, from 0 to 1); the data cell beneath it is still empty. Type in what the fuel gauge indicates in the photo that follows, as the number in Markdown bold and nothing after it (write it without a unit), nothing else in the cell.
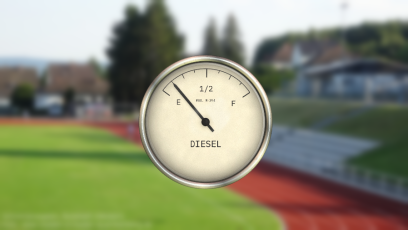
**0.125**
